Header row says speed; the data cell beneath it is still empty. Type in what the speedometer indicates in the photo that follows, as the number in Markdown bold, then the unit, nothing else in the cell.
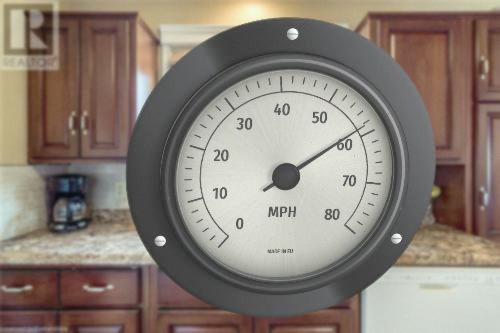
**58** mph
